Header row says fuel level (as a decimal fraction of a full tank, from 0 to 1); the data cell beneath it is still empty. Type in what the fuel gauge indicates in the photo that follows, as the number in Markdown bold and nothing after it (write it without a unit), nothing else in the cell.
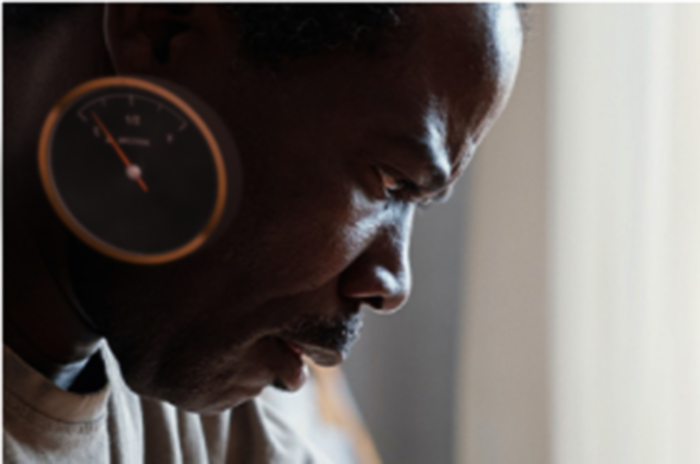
**0.125**
